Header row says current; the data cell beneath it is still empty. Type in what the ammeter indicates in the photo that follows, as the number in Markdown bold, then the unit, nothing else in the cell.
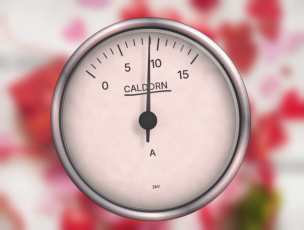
**9** A
